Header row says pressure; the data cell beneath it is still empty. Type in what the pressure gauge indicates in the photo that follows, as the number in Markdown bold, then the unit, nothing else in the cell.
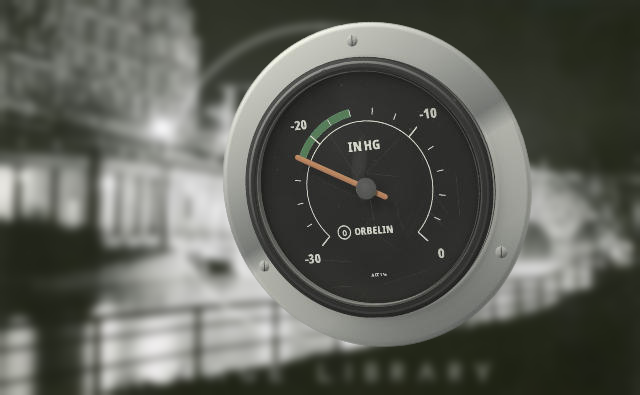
**-22** inHg
